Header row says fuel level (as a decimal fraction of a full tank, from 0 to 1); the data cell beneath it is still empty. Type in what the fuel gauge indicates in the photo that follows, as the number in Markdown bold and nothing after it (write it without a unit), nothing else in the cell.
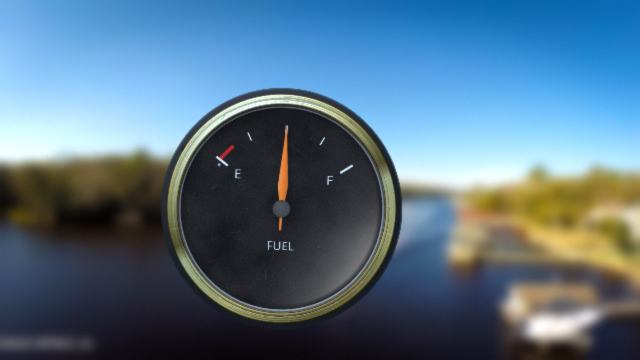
**0.5**
